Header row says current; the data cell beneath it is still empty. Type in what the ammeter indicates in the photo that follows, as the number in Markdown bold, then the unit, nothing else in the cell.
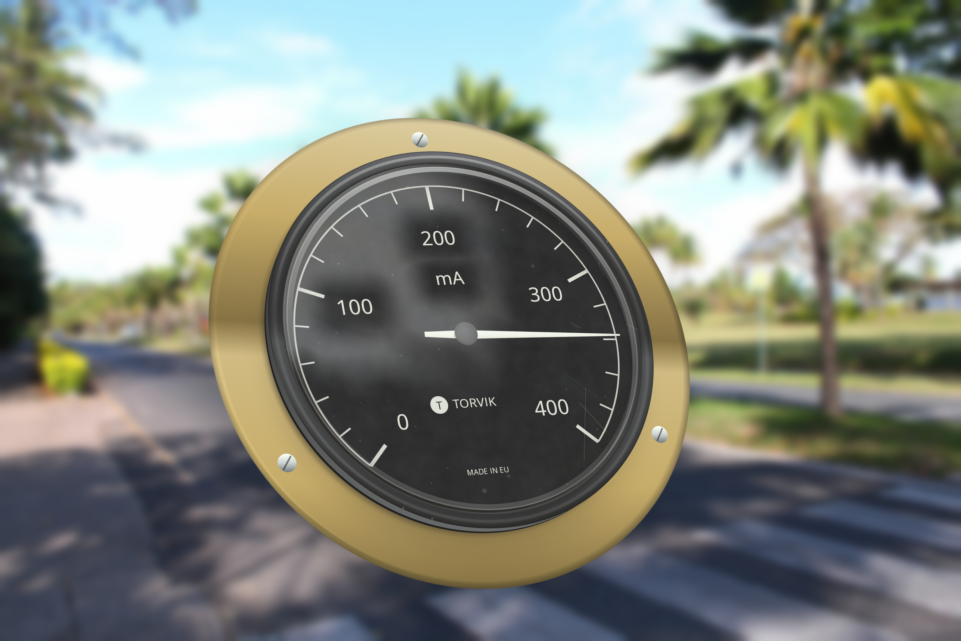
**340** mA
